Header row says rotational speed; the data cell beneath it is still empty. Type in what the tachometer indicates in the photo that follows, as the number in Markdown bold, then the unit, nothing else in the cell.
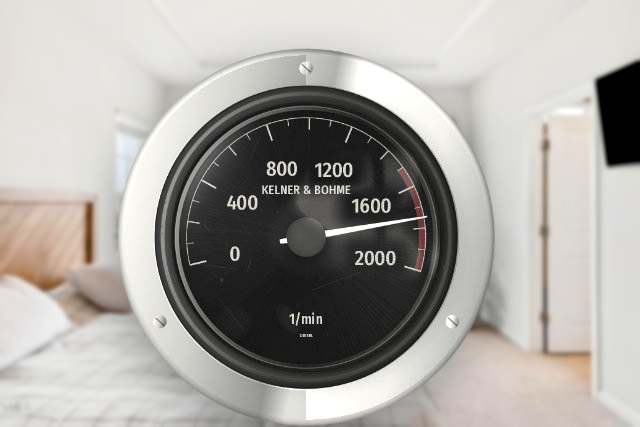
**1750** rpm
